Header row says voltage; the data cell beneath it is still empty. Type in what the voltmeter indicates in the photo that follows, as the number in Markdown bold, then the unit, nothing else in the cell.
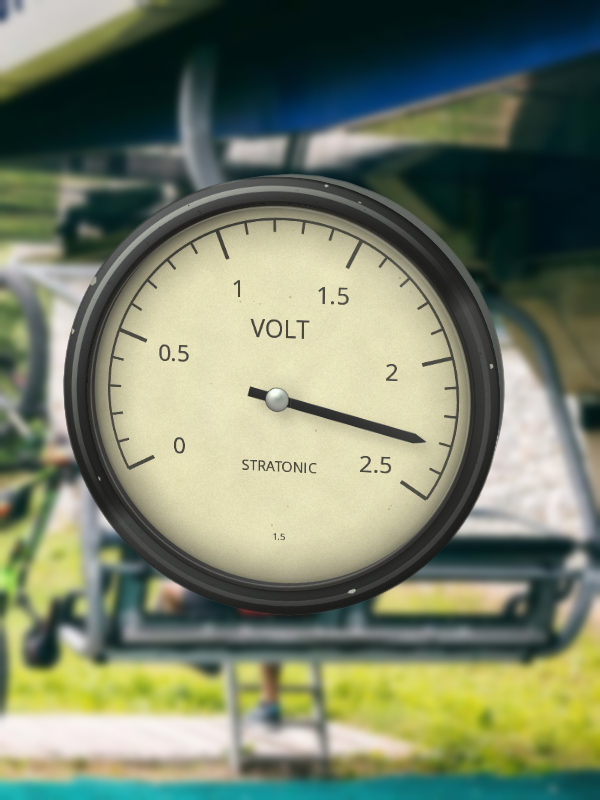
**2.3** V
